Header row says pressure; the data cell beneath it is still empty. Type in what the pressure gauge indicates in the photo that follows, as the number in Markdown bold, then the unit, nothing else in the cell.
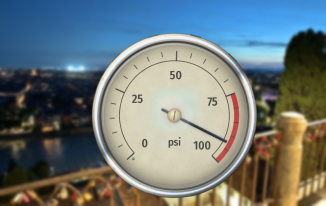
**92.5** psi
